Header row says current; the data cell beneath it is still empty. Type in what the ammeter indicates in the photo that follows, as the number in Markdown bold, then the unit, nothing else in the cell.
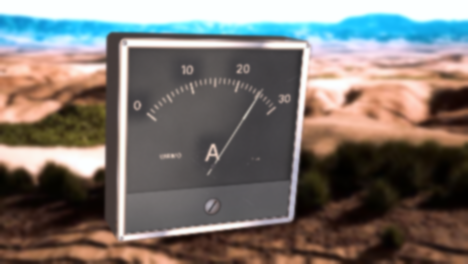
**25** A
